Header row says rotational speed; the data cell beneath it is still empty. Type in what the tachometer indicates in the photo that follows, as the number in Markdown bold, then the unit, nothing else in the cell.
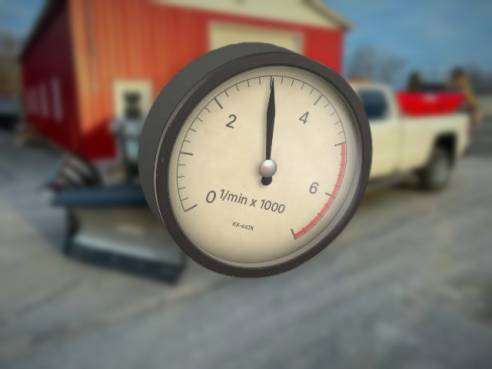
**3000** rpm
